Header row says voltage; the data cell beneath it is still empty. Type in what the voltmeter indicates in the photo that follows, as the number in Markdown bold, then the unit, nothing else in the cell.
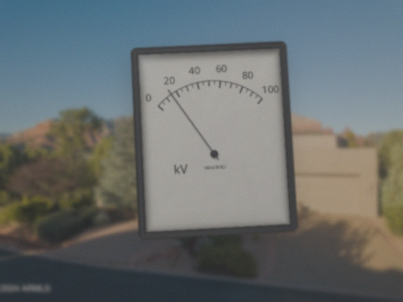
**15** kV
